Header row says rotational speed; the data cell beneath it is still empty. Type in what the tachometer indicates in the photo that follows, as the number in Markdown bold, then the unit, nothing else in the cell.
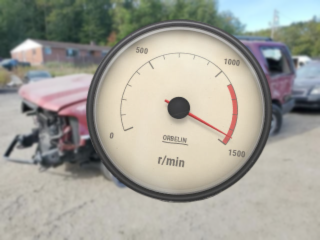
**1450** rpm
